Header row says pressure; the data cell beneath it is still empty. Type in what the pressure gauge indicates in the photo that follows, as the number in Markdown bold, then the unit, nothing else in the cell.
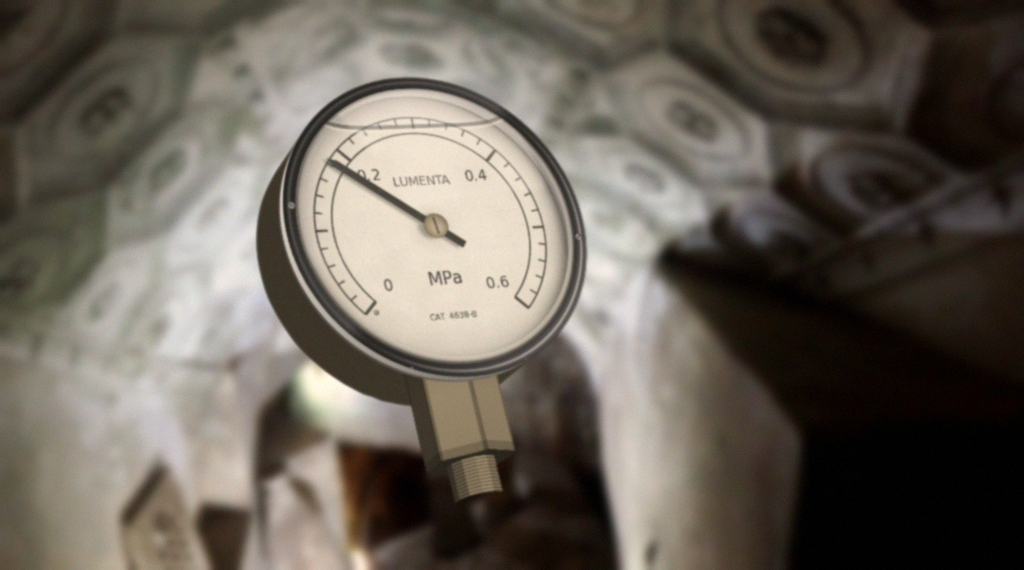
**0.18** MPa
